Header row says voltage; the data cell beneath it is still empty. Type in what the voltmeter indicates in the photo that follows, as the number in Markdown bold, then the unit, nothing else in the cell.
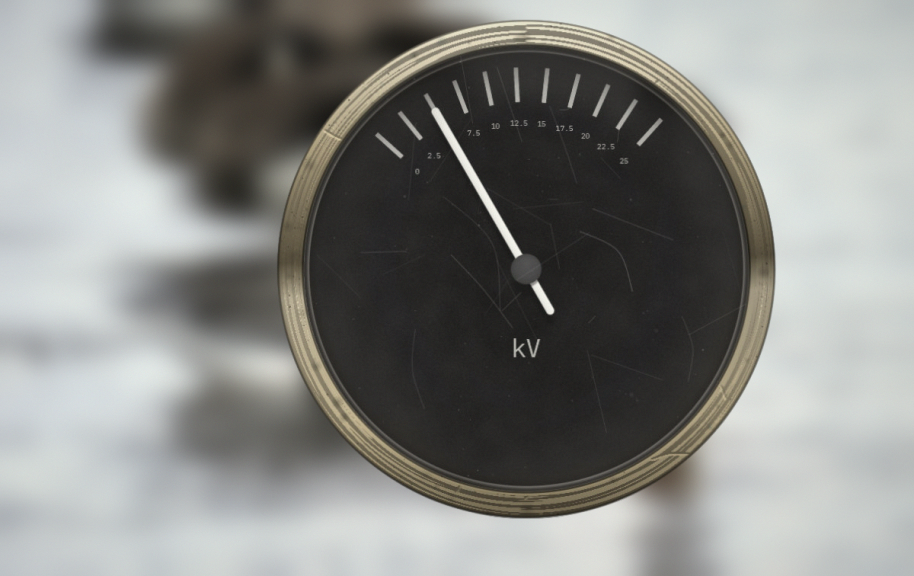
**5** kV
